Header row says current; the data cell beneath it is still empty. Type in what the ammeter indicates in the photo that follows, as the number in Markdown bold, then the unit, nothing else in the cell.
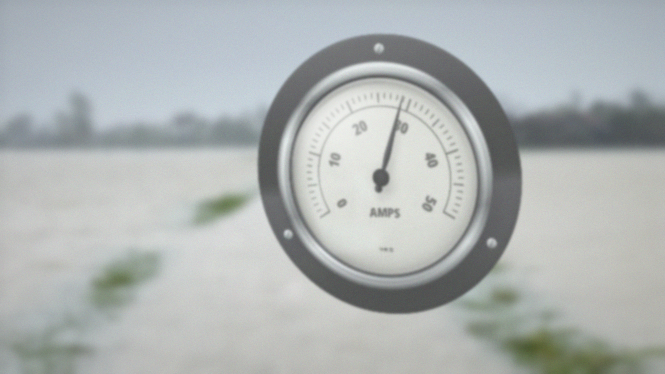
**29** A
